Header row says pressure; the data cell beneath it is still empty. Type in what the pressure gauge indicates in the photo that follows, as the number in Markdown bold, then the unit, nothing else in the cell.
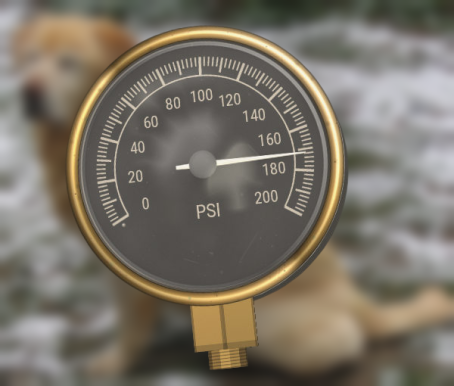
**172** psi
